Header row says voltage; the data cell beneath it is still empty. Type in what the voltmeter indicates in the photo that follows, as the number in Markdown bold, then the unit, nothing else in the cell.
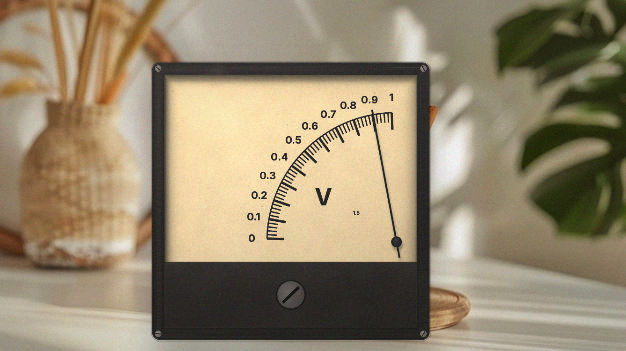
**0.9** V
